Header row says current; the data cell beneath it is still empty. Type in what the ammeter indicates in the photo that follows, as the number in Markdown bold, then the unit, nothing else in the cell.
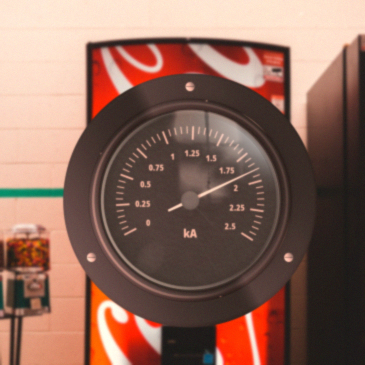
**1.9** kA
